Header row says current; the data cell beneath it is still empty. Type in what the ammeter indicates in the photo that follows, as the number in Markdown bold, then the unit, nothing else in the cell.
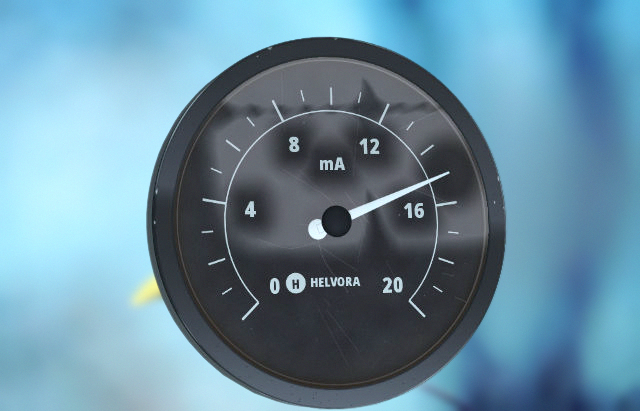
**15** mA
